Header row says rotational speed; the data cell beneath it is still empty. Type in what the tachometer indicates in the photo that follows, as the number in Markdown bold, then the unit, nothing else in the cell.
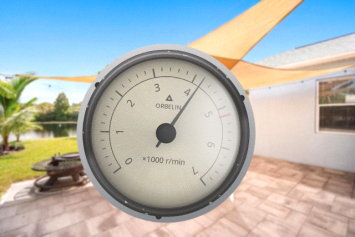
**4200** rpm
